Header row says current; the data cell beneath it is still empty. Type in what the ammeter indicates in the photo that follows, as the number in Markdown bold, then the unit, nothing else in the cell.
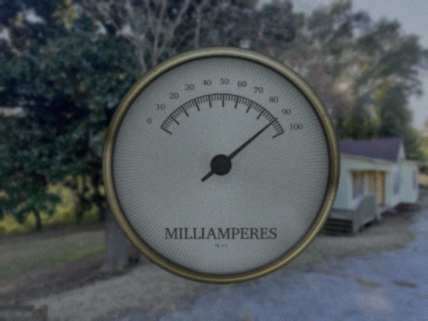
**90** mA
